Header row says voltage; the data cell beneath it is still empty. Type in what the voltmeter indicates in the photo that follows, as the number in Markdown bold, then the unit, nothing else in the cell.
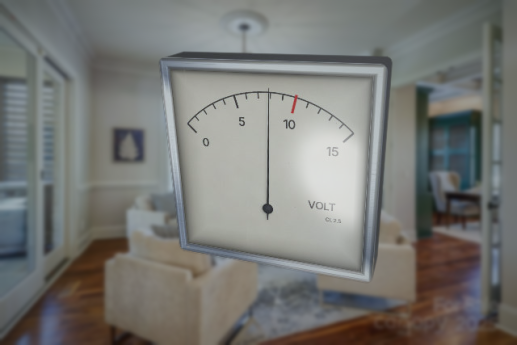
**8** V
